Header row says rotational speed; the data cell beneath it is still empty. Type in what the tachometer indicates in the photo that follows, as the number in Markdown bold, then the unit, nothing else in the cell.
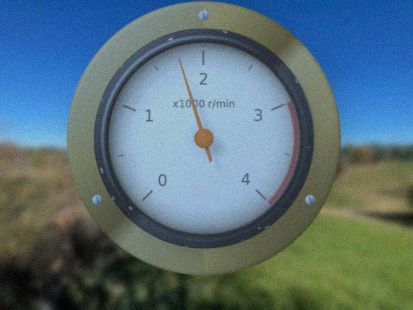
**1750** rpm
